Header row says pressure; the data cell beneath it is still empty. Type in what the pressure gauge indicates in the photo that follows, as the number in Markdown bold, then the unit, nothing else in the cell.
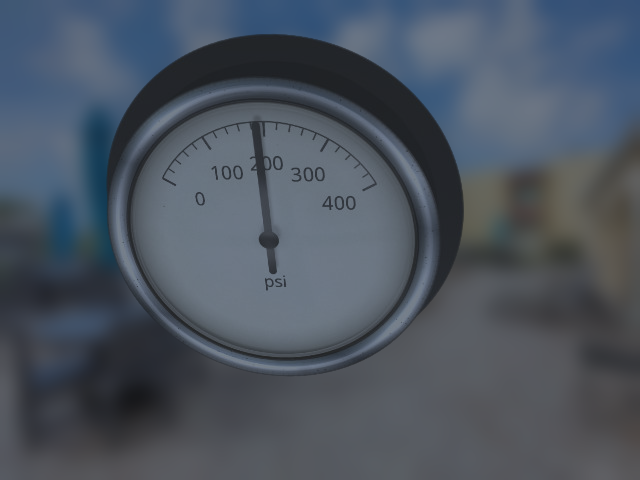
**190** psi
